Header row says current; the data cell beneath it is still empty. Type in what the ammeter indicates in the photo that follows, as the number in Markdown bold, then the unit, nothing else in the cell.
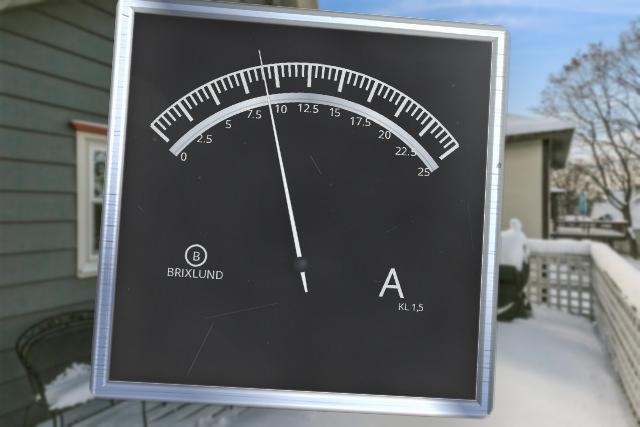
**9** A
